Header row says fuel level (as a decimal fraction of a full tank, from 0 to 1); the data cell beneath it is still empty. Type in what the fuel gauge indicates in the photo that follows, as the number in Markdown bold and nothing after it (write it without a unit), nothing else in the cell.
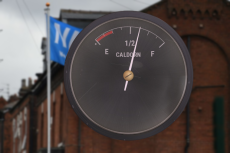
**0.625**
